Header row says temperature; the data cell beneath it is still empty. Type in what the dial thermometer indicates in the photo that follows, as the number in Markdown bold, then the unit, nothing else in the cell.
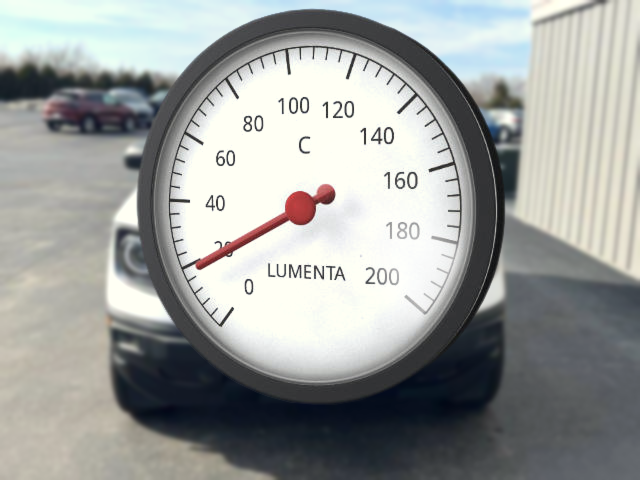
**18** °C
